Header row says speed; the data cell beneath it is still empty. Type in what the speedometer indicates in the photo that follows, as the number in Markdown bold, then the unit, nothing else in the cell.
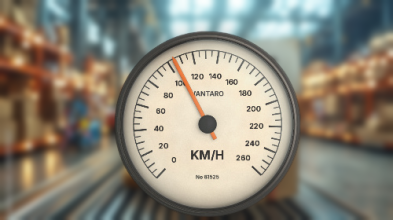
**105** km/h
